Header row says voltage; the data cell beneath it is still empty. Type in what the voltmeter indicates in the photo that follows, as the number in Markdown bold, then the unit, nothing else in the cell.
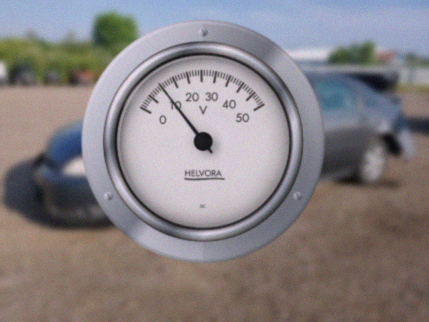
**10** V
